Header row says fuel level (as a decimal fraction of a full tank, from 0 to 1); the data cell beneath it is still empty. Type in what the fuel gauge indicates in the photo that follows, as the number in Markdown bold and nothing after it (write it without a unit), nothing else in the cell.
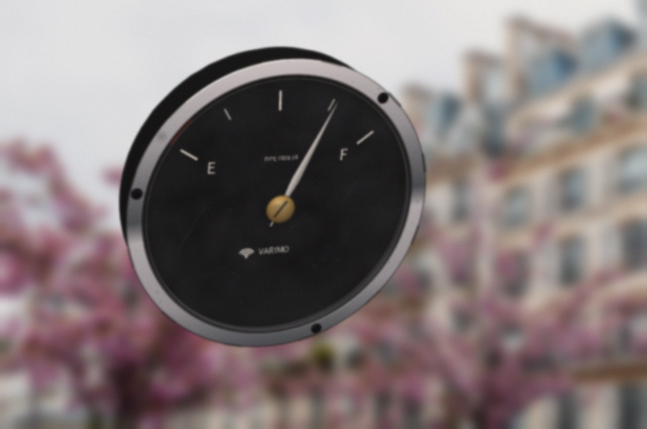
**0.75**
